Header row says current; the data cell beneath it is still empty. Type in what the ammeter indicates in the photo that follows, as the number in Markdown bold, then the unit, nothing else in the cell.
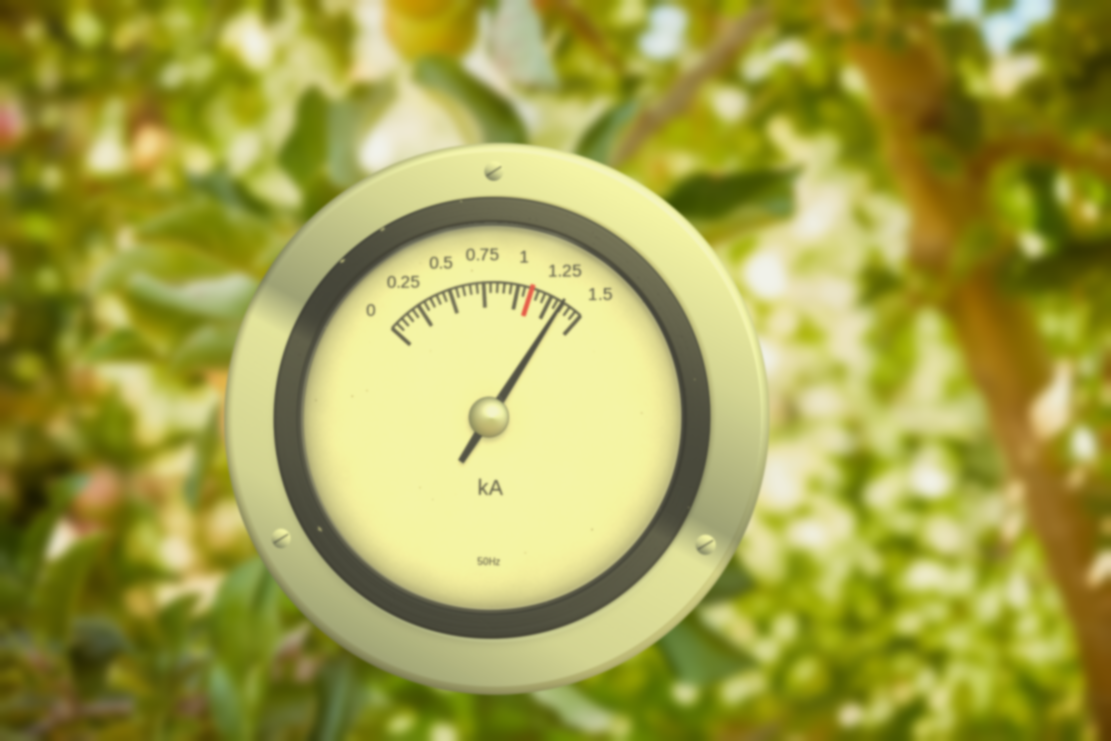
**1.35** kA
